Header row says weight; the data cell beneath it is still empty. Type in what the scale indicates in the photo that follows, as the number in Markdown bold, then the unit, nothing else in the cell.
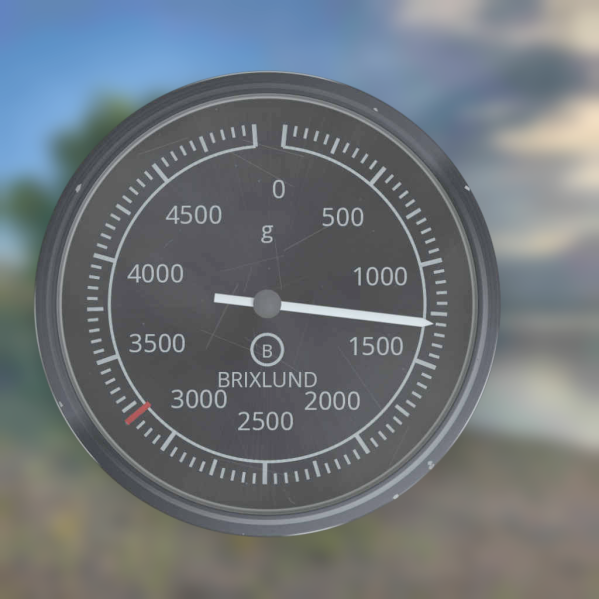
**1300** g
